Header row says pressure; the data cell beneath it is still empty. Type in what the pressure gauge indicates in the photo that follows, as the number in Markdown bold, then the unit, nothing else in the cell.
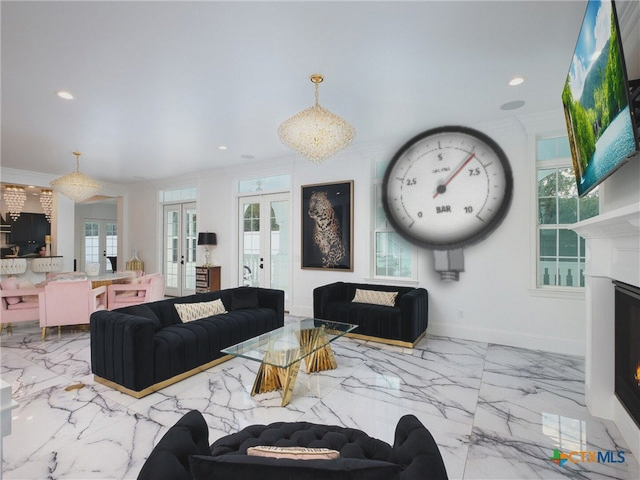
**6.75** bar
